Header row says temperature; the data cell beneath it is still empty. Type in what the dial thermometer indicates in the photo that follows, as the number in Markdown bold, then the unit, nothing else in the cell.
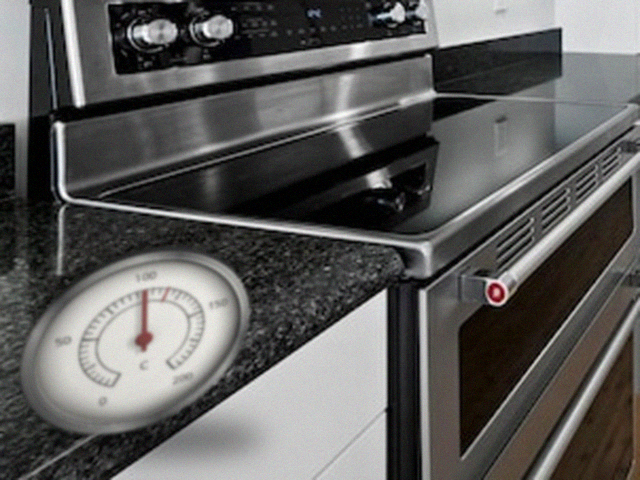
**100** °C
